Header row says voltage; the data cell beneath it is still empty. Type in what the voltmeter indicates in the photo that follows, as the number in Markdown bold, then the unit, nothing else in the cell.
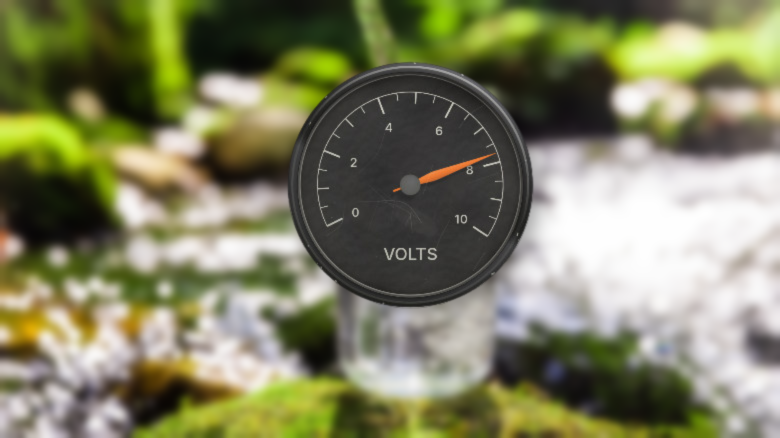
**7.75** V
